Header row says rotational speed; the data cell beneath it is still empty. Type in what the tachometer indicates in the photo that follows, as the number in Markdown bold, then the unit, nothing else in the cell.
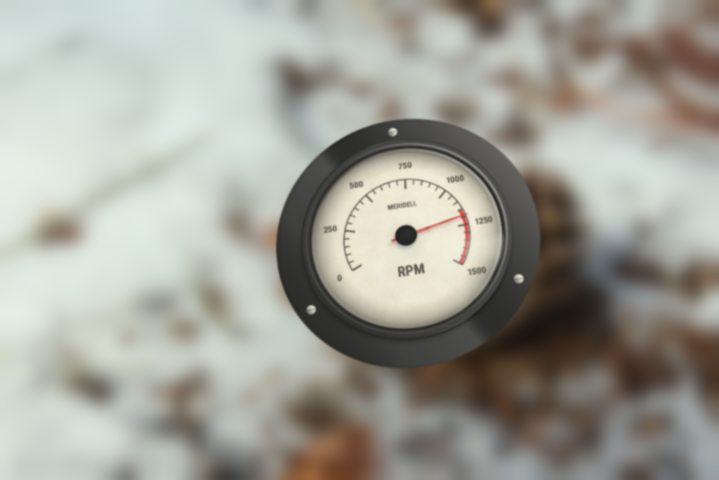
**1200** rpm
